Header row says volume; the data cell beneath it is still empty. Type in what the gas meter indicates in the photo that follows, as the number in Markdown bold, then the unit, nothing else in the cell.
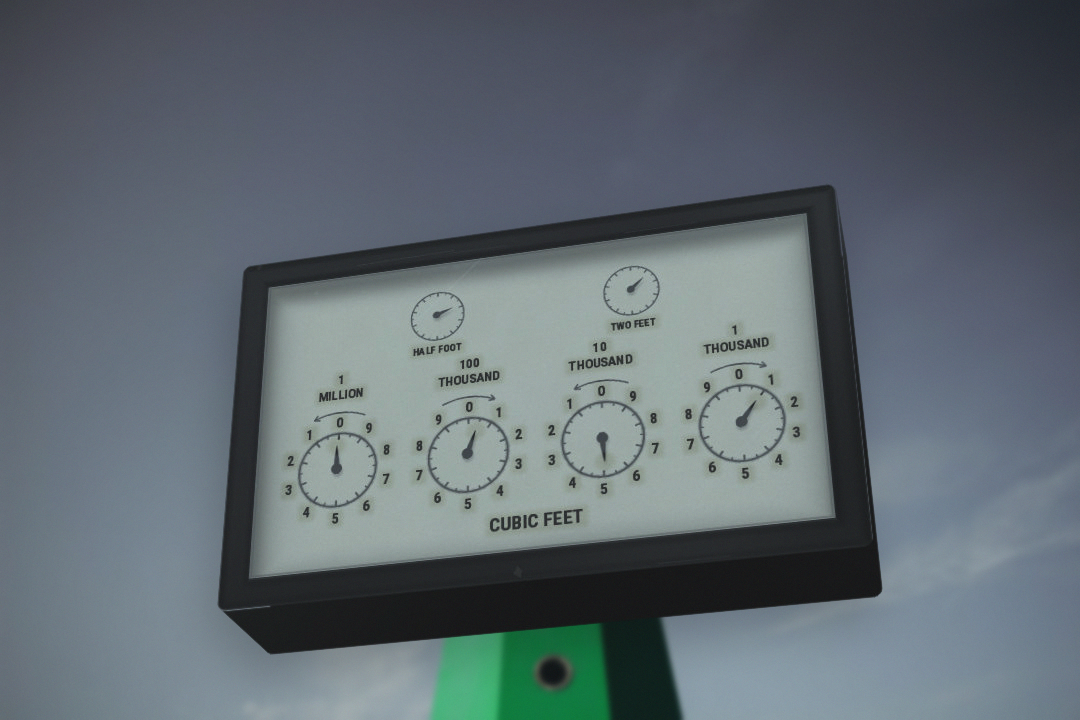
**5100** ft³
